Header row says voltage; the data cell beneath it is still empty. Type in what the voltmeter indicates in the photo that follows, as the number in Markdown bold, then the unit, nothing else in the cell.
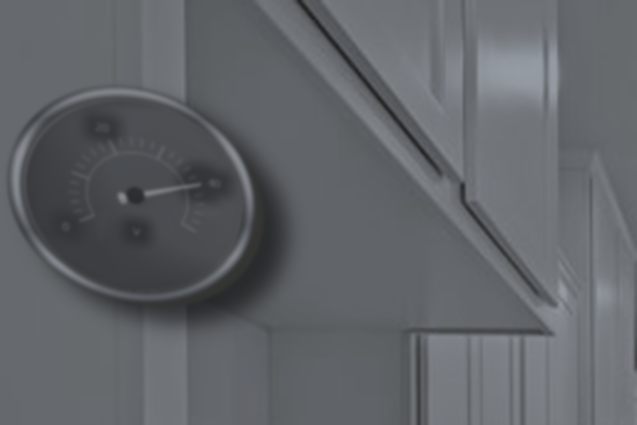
**40** V
